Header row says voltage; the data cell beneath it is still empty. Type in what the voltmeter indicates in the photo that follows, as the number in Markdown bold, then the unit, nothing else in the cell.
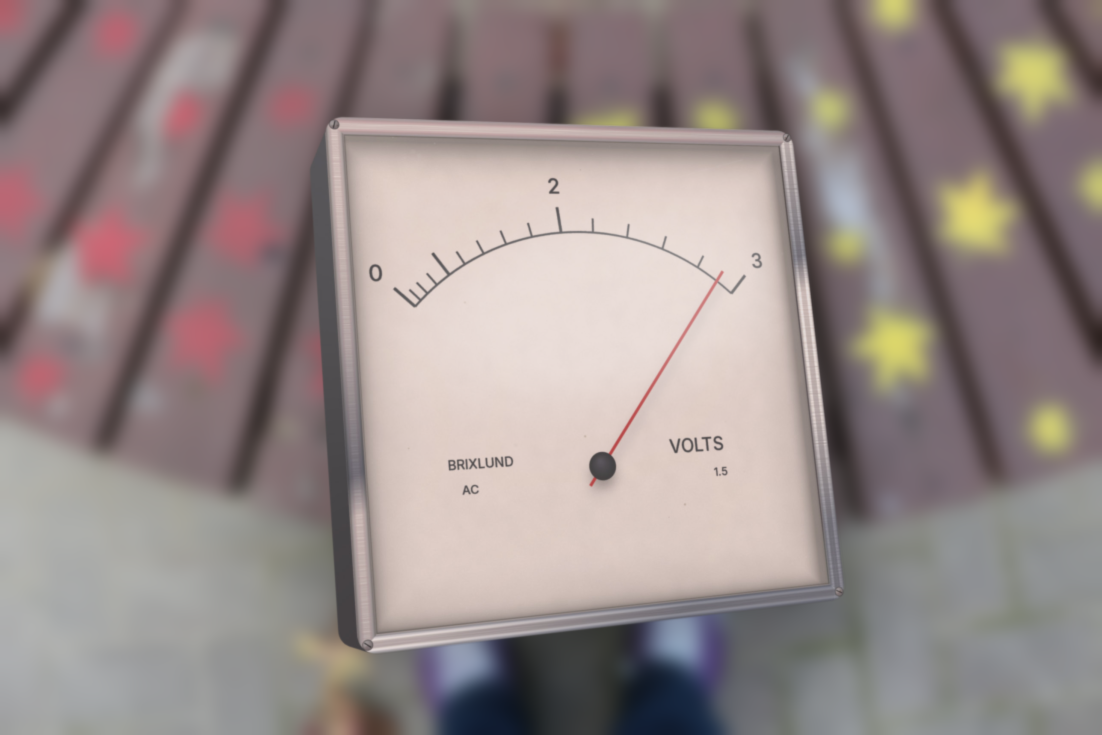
**2.9** V
